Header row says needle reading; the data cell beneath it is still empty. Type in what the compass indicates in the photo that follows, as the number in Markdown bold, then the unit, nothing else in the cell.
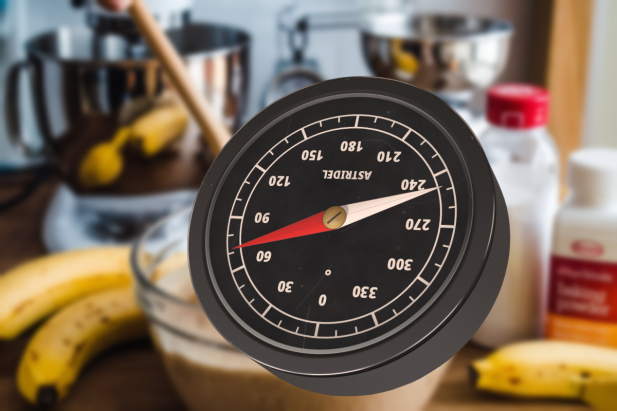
**70** °
